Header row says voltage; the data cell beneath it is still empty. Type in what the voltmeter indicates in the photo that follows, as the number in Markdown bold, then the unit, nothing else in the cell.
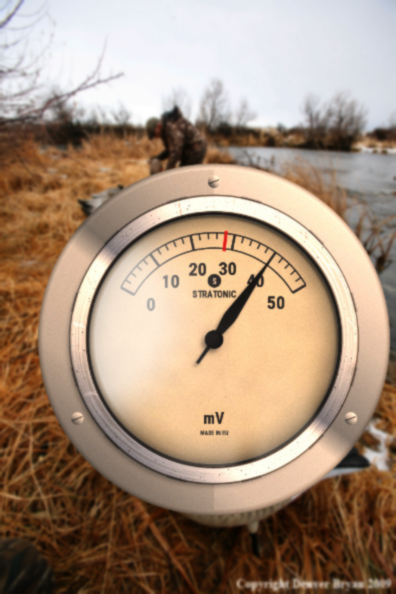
**40** mV
